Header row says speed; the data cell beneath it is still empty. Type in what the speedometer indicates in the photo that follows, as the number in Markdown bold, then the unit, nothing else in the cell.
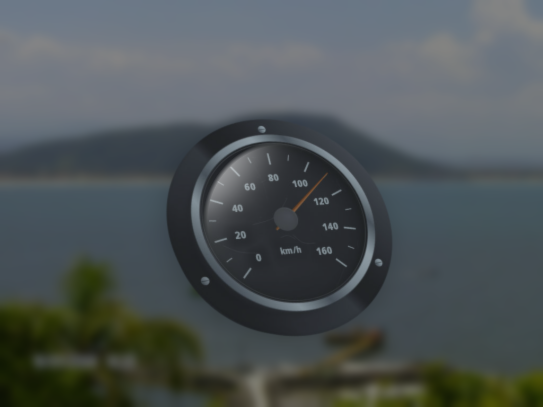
**110** km/h
